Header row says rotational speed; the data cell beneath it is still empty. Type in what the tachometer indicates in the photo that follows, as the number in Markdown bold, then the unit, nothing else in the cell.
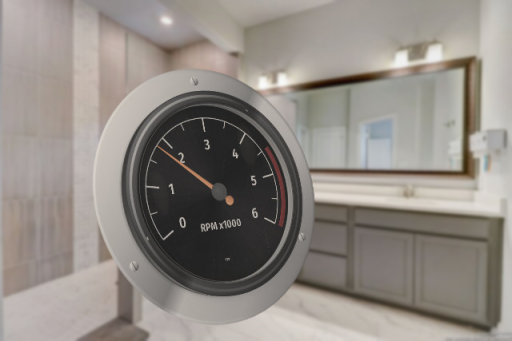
**1750** rpm
